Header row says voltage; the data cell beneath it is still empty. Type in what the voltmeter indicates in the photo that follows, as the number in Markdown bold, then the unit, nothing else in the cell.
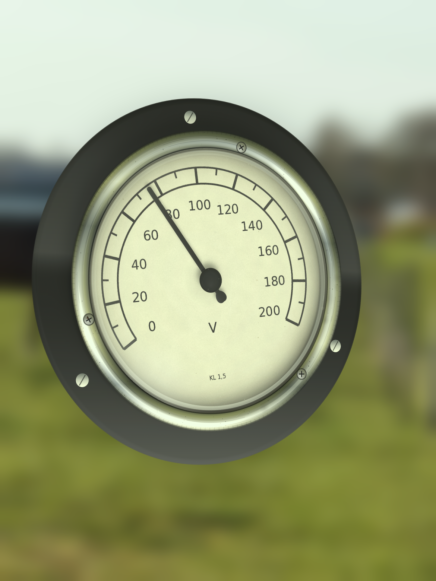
**75** V
